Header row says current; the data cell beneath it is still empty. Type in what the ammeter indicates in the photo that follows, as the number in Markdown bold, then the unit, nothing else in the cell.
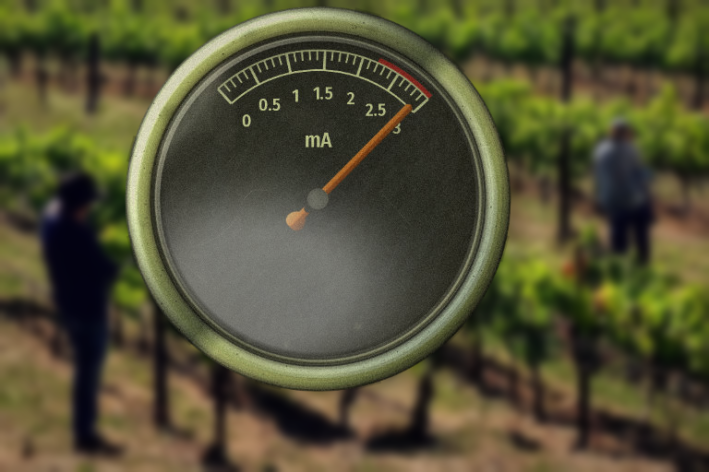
**2.9** mA
